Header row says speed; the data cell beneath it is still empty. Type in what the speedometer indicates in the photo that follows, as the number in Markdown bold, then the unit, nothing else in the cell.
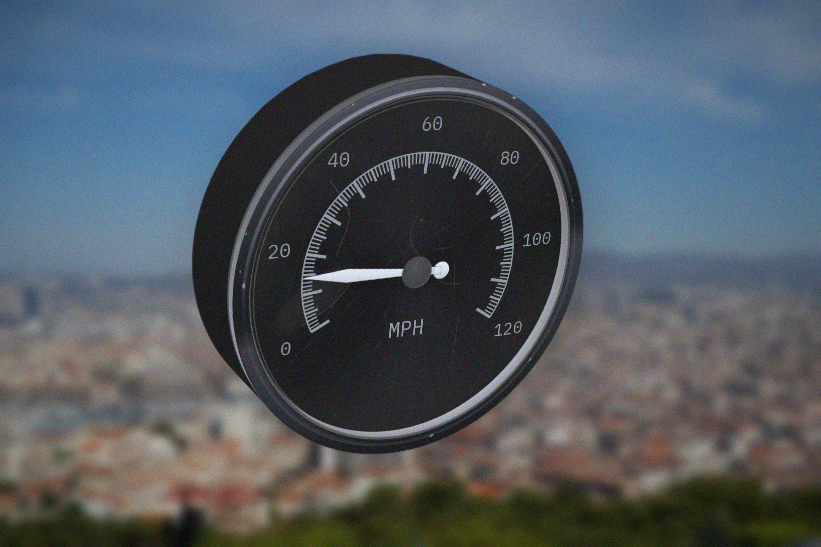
**15** mph
